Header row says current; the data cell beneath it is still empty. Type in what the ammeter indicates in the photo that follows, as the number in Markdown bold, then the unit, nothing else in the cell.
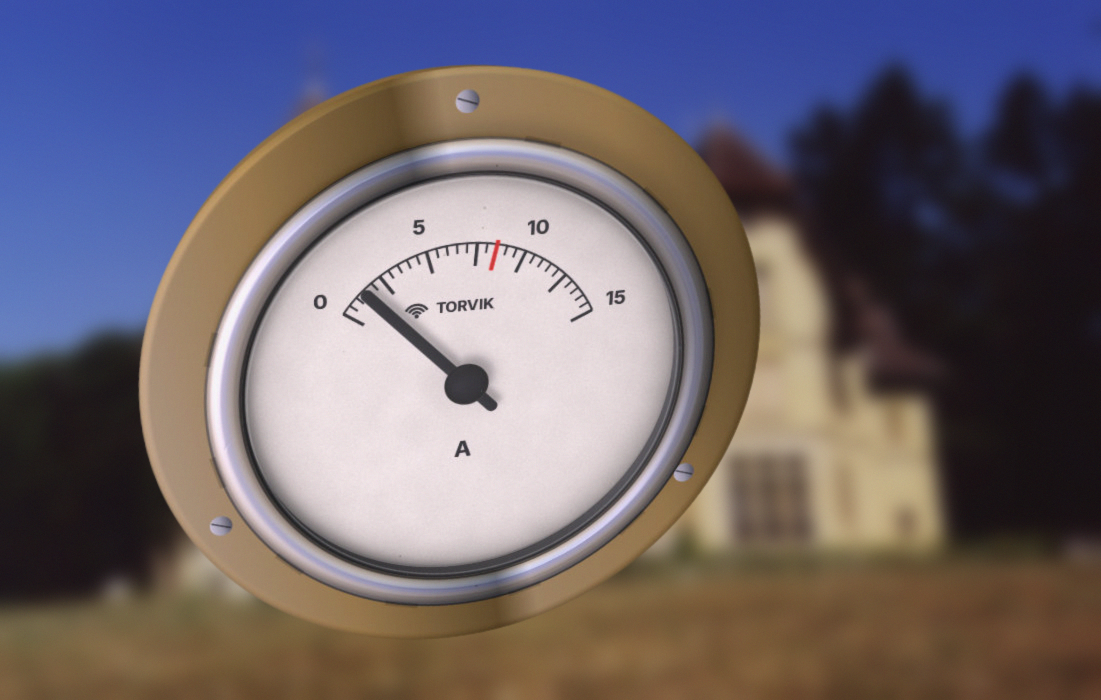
**1.5** A
